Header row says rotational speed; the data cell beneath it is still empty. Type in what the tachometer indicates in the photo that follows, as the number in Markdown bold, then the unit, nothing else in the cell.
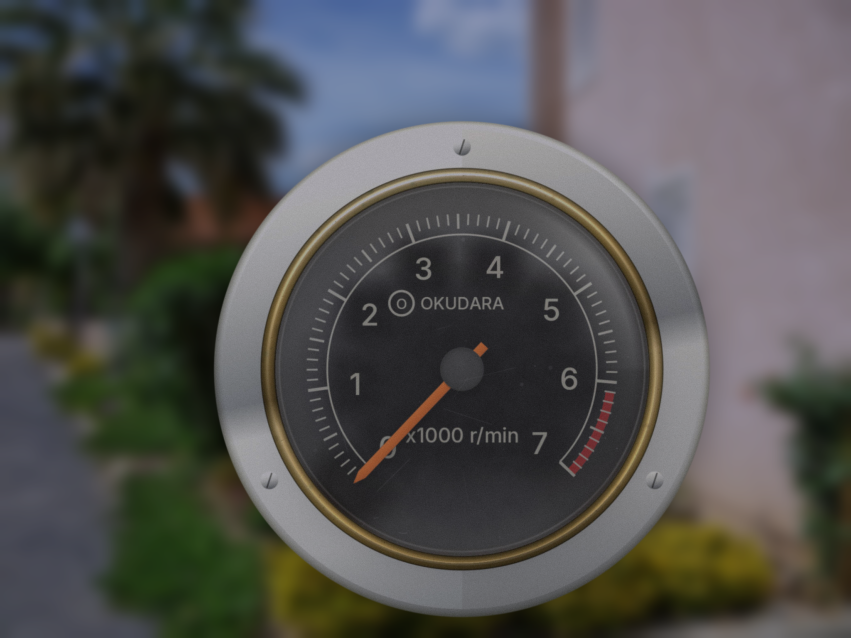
**0** rpm
